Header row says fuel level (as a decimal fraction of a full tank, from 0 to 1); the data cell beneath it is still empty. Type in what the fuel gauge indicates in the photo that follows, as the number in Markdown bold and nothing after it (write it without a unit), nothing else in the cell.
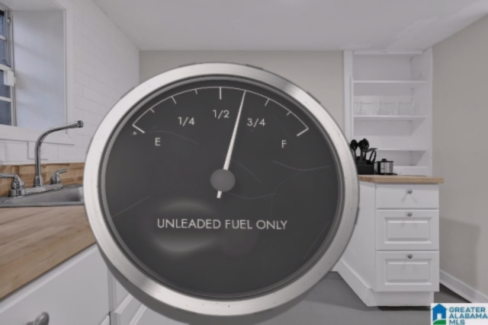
**0.625**
